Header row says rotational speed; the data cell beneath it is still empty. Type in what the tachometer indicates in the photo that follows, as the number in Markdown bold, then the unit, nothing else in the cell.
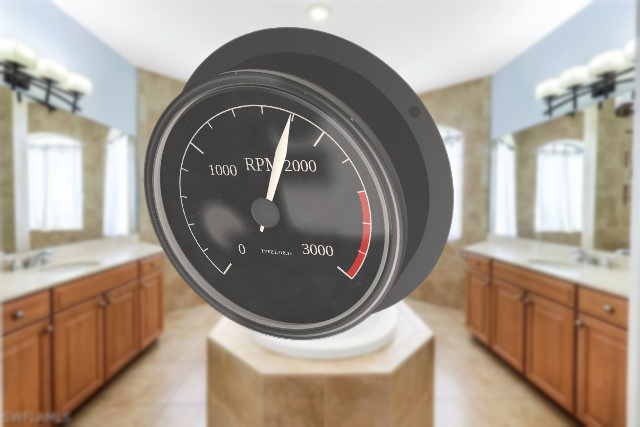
**1800** rpm
